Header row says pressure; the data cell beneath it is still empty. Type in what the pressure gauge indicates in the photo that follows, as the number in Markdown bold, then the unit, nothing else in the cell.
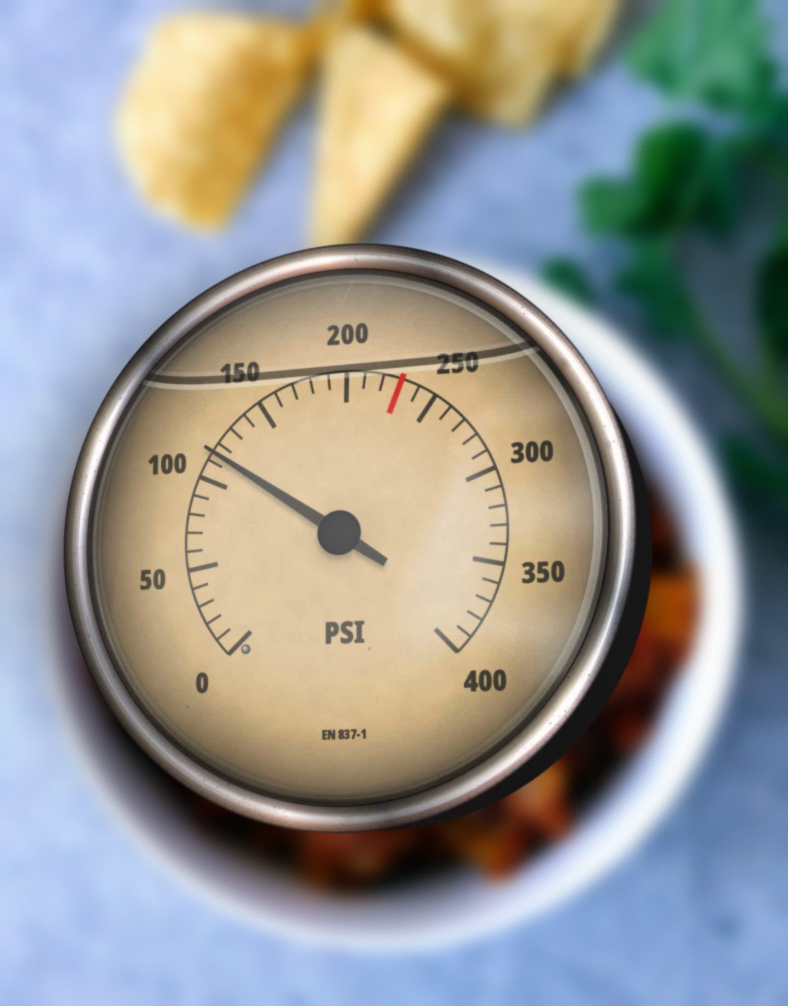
**115** psi
